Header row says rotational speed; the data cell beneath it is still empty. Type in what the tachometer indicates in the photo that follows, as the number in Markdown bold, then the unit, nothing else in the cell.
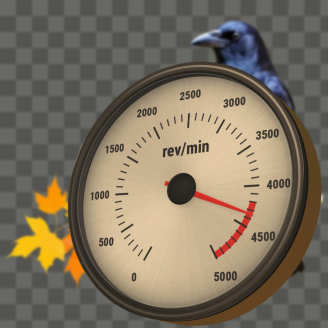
**4350** rpm
